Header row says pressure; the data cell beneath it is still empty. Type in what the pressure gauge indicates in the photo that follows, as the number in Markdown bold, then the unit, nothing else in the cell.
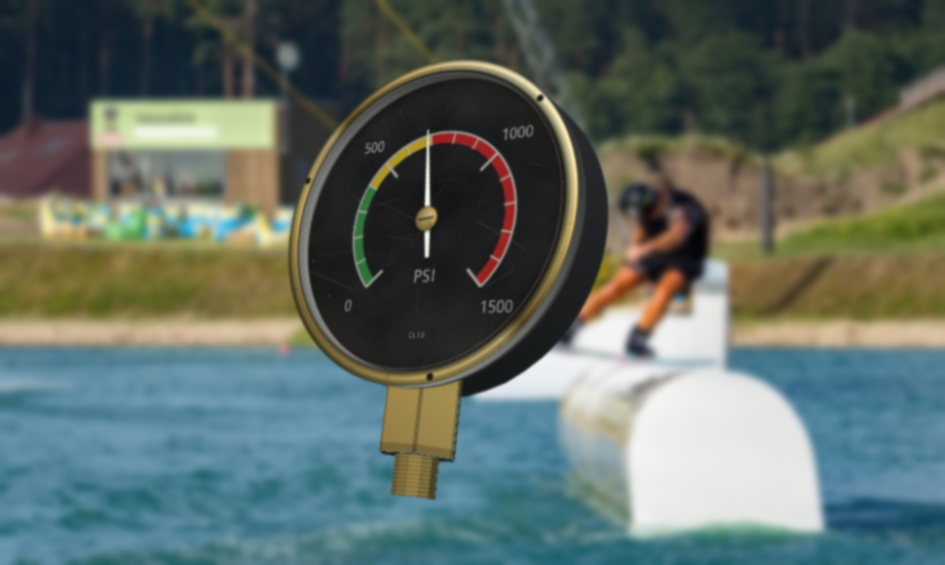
**700** psi
